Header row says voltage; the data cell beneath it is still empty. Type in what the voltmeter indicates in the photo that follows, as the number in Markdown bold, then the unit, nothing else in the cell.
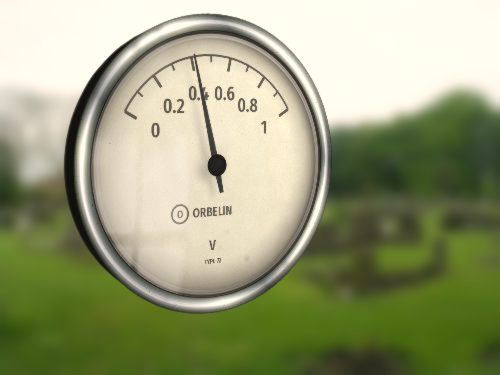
**0.4** V
